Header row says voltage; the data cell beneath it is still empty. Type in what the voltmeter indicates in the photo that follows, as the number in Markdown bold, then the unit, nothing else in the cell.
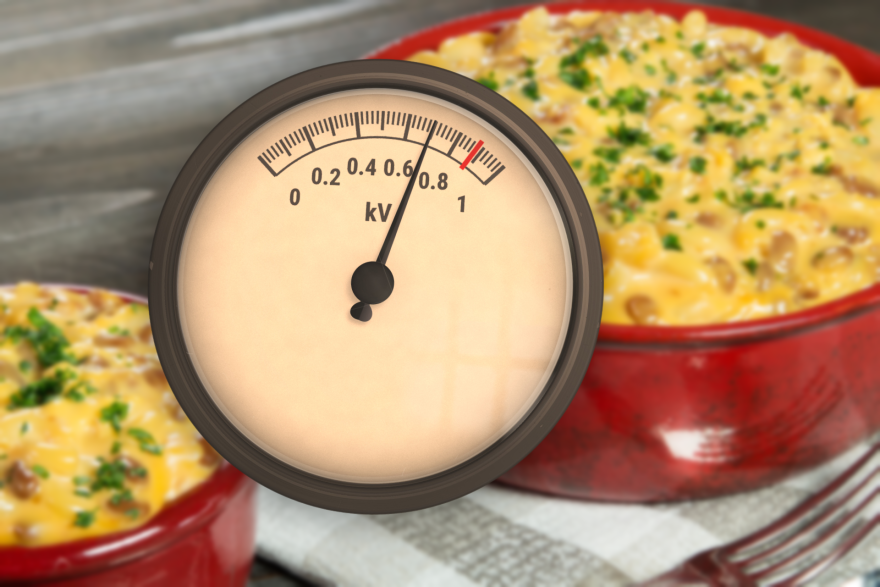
**0.7** kV
